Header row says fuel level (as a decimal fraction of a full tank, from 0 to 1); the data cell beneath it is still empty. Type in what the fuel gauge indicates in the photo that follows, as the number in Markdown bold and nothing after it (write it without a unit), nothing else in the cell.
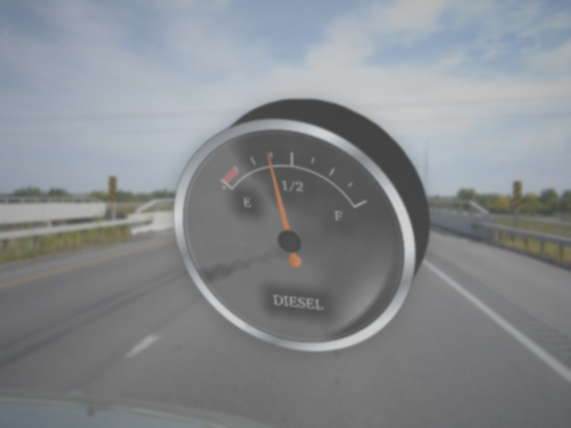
**0.375**
